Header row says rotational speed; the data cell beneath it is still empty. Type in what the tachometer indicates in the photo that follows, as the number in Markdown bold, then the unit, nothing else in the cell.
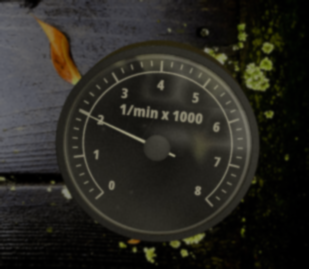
**2000** rpm
